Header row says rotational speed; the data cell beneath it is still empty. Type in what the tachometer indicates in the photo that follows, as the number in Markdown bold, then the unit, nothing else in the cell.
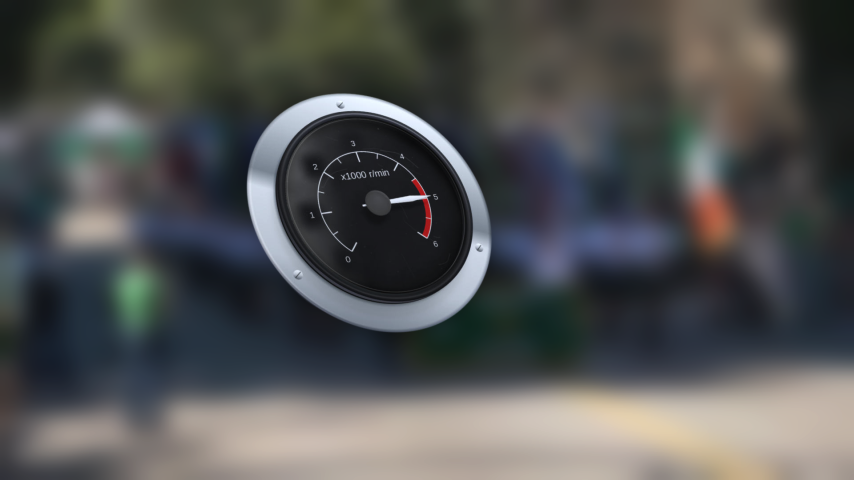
**5000** rpm
